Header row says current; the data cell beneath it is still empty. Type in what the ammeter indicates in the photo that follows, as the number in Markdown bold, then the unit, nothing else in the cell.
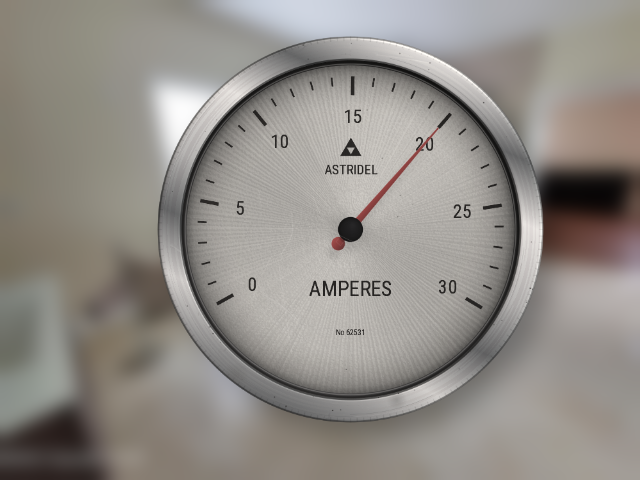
**20** A
